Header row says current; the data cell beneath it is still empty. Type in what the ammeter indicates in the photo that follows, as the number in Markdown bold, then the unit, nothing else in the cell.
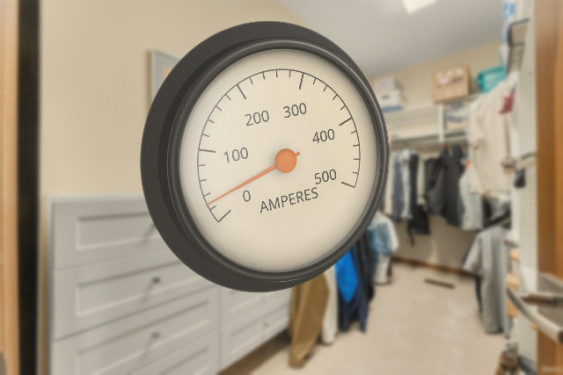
**30** A
